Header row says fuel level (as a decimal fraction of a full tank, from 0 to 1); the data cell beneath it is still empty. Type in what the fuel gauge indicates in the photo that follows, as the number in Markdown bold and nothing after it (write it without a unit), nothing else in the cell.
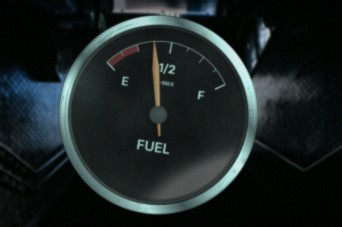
**0.375**
